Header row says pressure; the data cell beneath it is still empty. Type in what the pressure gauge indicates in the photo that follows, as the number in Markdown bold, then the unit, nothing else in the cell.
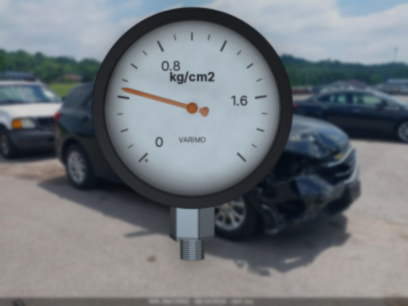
**0.45** kg/cm²
